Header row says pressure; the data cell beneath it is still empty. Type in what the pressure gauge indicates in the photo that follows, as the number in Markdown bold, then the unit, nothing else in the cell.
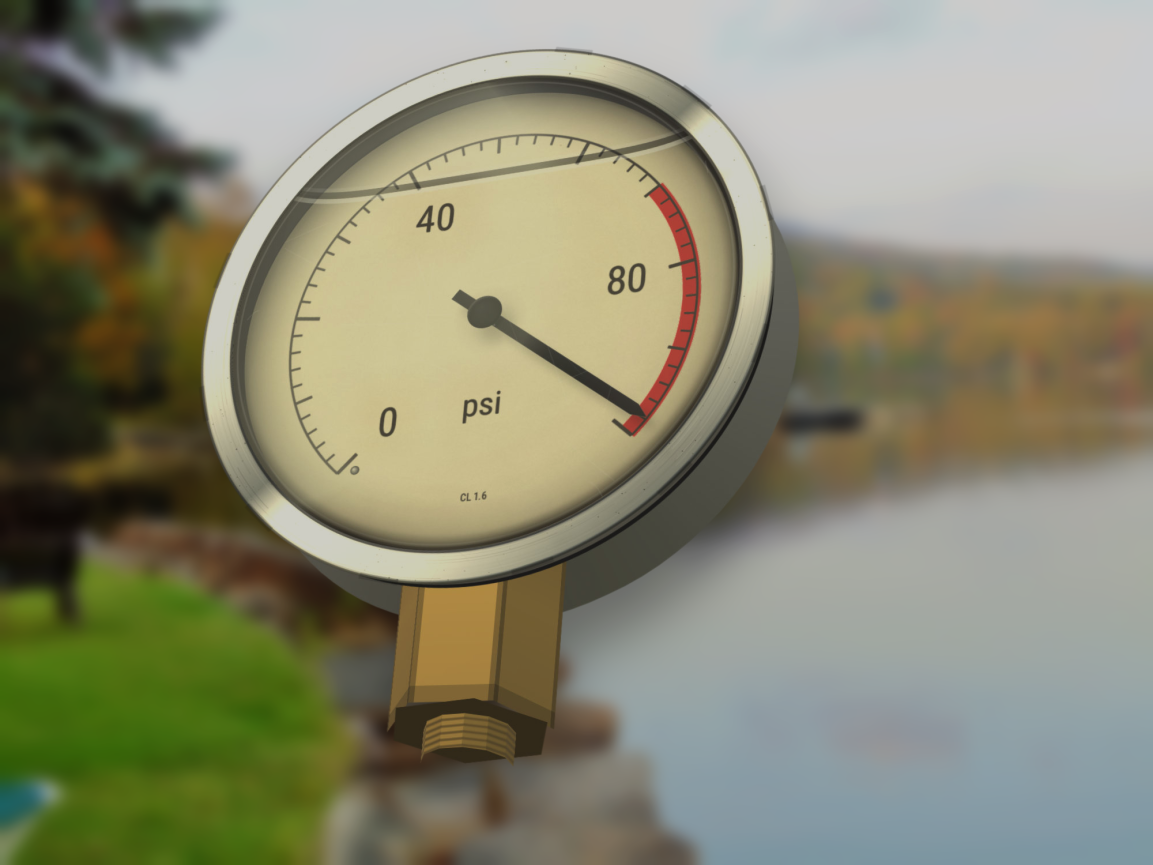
**98** psi
